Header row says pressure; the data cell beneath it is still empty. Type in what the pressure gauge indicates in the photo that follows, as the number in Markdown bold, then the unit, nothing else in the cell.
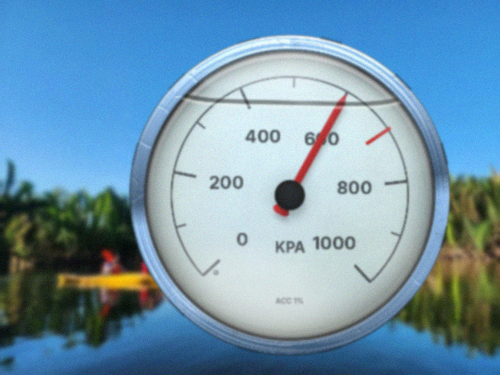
**600** kPa
